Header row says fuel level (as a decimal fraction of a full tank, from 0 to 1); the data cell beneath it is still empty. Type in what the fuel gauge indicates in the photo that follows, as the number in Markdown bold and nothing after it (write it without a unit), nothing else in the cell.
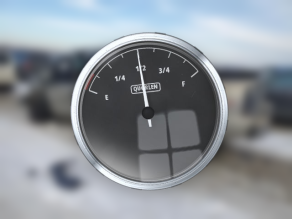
**0.5**
